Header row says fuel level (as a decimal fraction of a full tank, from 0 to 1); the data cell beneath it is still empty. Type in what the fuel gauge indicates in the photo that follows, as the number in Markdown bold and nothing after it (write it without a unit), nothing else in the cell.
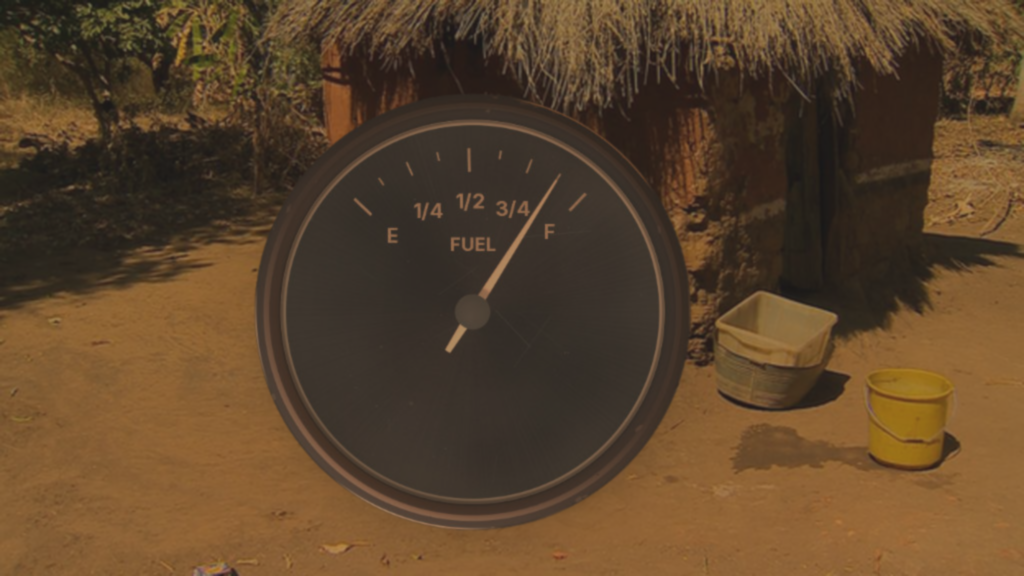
**0.875**
